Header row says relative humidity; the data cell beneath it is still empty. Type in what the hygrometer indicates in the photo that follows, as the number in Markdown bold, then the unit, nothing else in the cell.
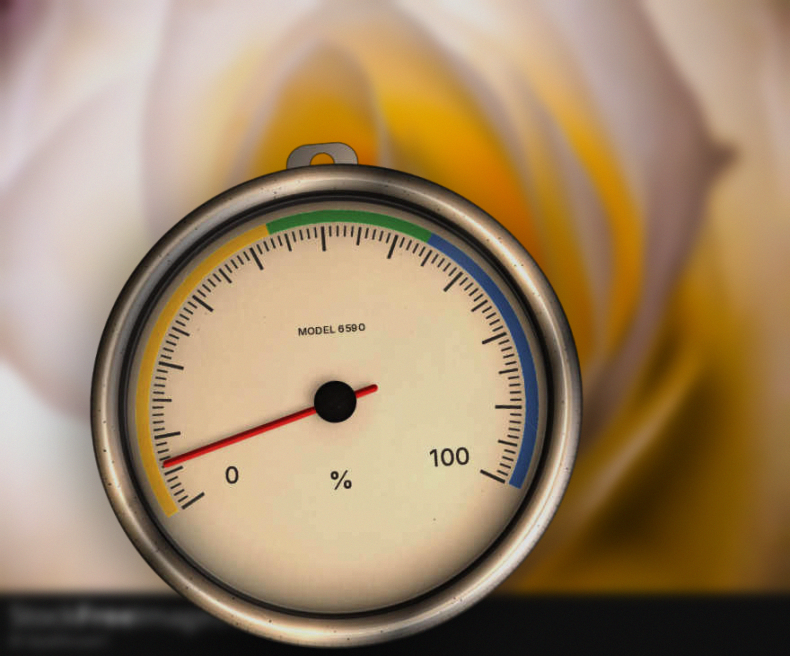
**6** %
